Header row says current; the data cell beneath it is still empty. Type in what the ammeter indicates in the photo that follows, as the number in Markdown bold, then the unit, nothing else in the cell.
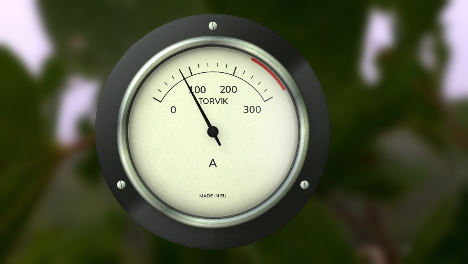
**80** A
